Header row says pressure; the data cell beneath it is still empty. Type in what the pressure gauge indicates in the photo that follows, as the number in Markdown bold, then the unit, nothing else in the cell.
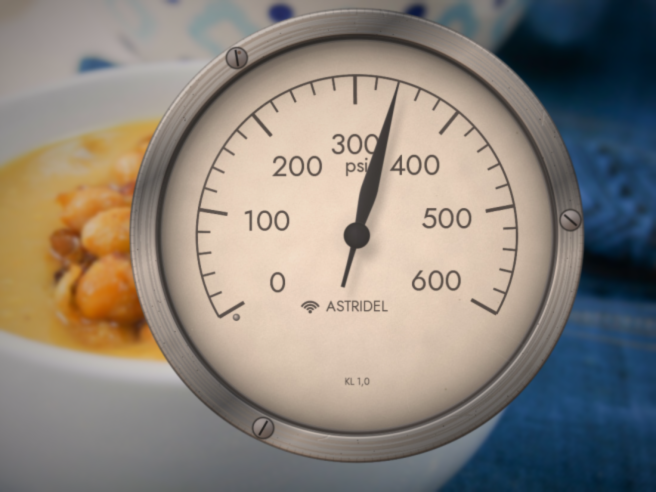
**340** psi
